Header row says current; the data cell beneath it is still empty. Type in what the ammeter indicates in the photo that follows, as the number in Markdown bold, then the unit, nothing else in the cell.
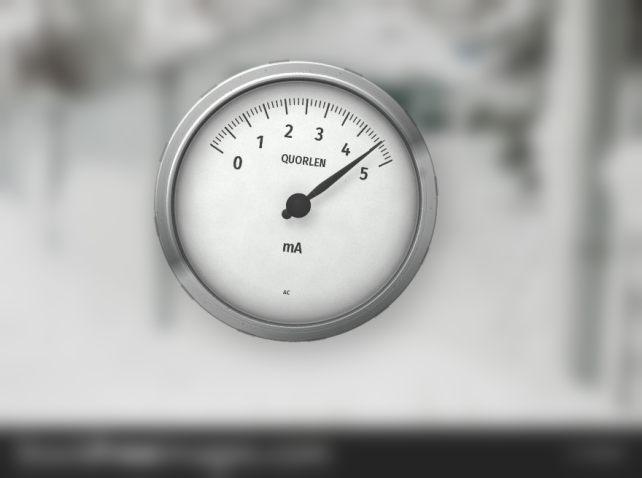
**4.5** mA
